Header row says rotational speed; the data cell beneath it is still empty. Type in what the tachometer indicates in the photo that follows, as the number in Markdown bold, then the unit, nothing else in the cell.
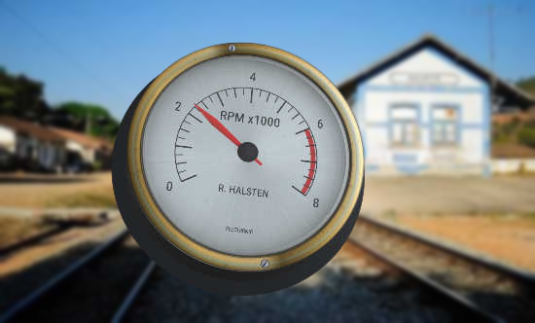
**2250** rpm
